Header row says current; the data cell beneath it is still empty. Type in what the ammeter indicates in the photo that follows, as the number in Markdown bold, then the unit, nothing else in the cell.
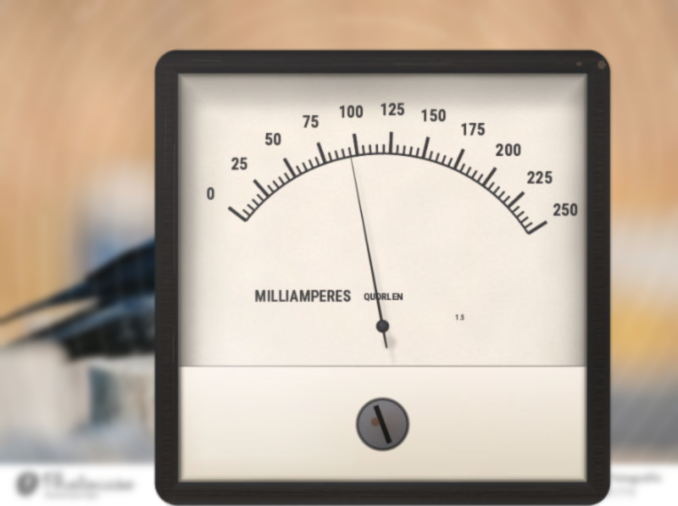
**95** mA
